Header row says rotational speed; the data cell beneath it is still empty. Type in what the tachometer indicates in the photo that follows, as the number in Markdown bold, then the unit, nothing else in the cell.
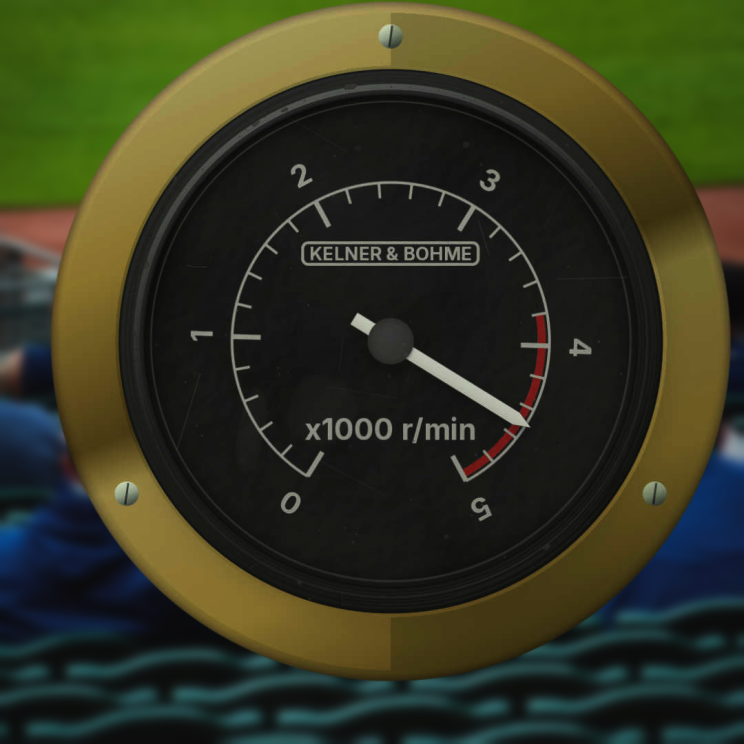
**4500** rpm
